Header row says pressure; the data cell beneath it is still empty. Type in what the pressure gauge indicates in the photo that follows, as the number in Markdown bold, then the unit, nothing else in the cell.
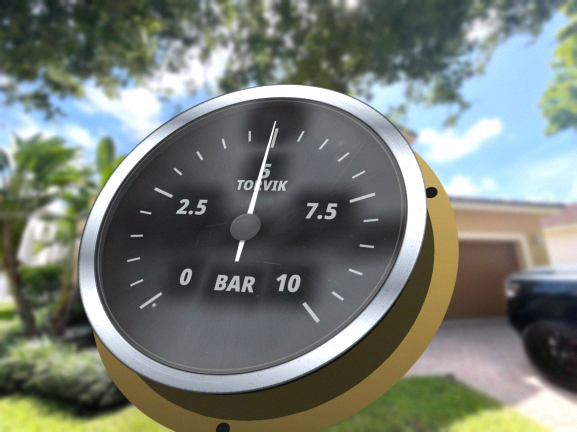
**5** bar
